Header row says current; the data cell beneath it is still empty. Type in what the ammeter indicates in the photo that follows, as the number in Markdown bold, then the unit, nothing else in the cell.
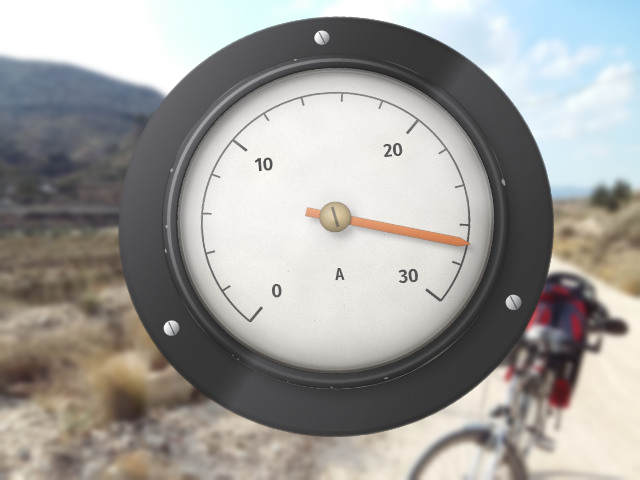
**27** A
